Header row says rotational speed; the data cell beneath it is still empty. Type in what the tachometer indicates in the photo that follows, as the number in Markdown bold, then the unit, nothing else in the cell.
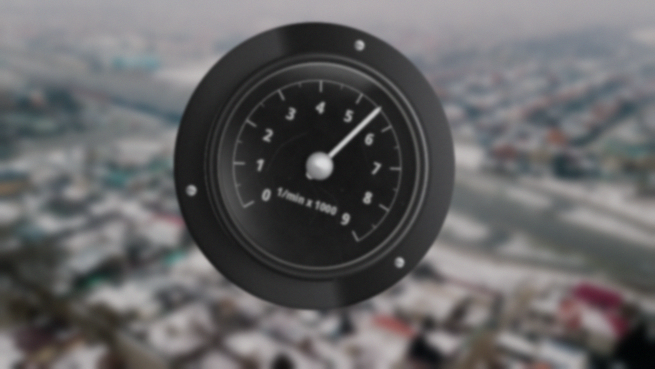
**5500** rpm
